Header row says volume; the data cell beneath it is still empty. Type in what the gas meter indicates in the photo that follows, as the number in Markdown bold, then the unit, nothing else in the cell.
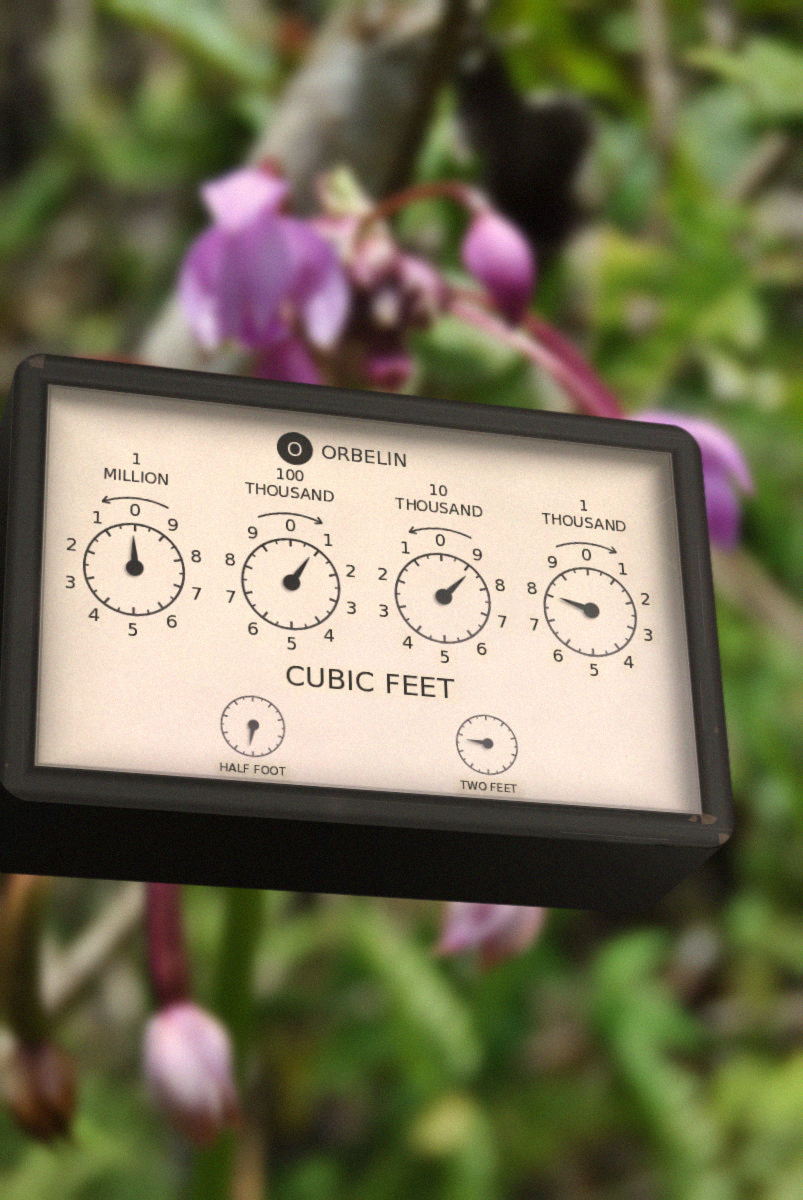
**8800** ft³
